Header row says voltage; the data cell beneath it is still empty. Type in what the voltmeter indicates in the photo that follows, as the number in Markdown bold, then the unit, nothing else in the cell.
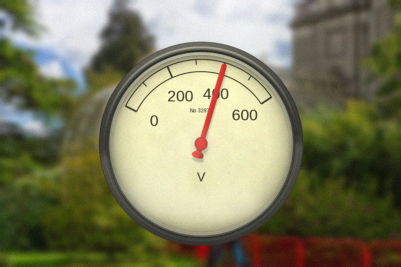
**400** V
